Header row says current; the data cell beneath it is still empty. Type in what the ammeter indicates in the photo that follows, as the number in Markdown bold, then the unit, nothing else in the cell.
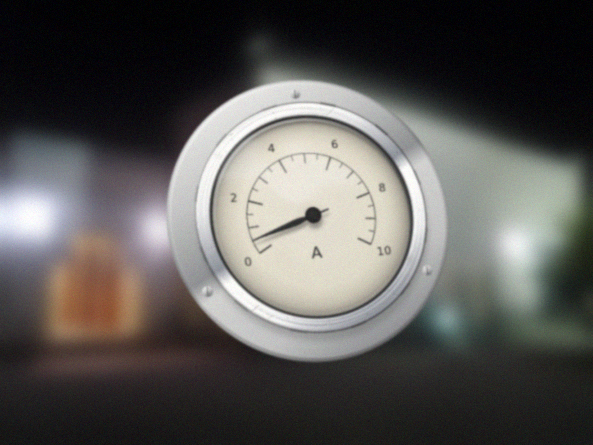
**0.5** A
